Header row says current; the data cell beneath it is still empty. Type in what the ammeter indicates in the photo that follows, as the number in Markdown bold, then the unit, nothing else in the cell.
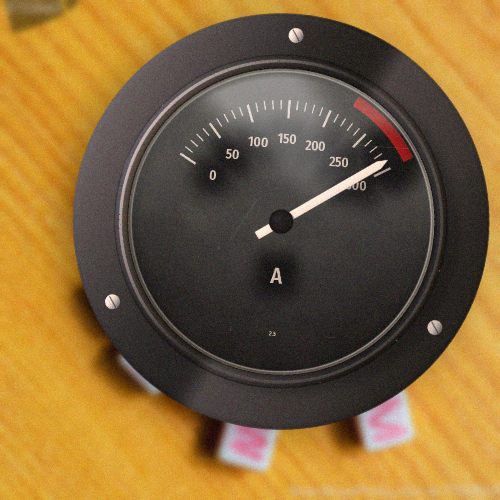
**290** A
